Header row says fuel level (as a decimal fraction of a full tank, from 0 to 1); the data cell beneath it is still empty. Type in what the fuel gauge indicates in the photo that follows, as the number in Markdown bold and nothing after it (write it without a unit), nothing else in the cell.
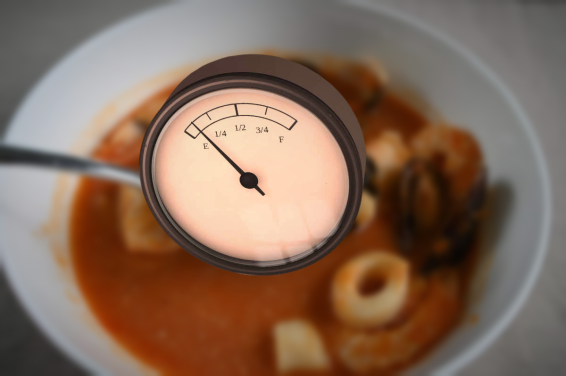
**0.125**
